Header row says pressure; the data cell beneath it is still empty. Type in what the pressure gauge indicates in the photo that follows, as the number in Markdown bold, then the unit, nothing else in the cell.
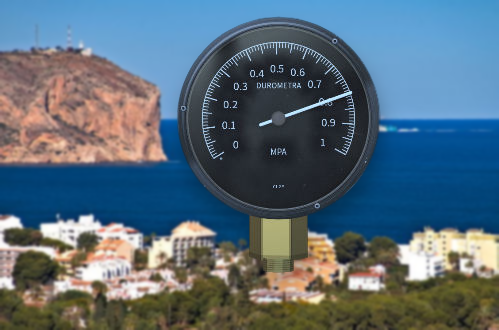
**0.8** MPa
